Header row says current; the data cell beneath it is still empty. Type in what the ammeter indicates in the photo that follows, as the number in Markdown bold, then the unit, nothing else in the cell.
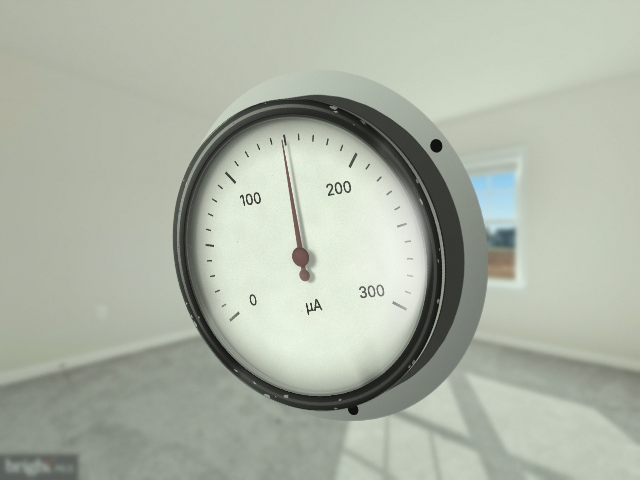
**150** µA
